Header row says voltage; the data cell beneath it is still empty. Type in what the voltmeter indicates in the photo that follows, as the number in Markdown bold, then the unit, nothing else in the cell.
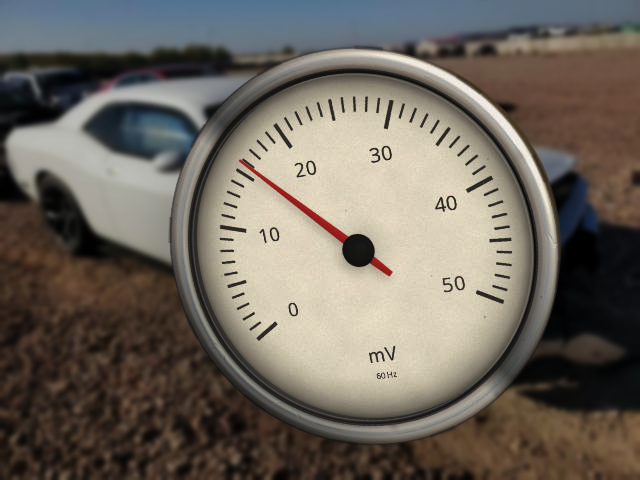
**16** mV
